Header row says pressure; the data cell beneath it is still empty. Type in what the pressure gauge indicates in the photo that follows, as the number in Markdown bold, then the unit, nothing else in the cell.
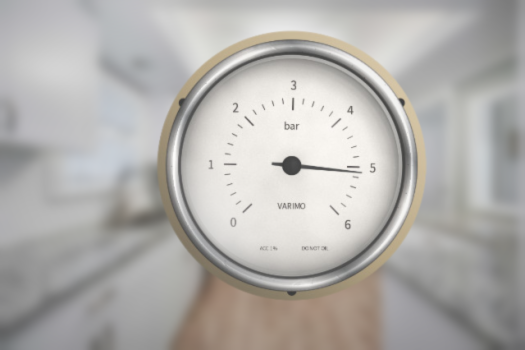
**5.1** bar
